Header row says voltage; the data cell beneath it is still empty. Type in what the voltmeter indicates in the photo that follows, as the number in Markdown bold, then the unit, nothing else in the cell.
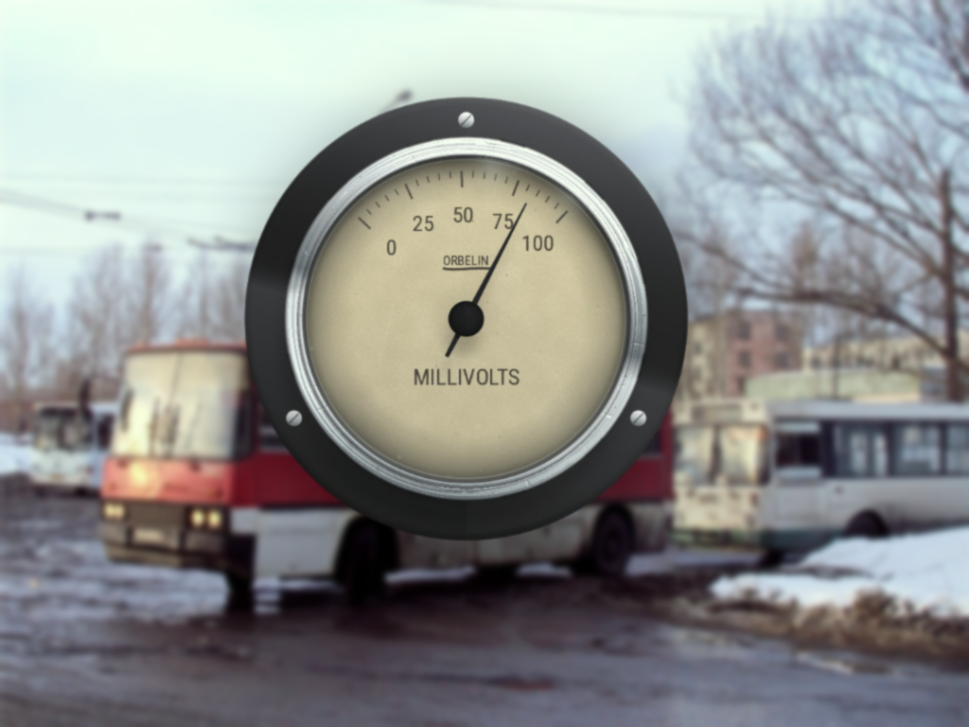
**82.5** mV
